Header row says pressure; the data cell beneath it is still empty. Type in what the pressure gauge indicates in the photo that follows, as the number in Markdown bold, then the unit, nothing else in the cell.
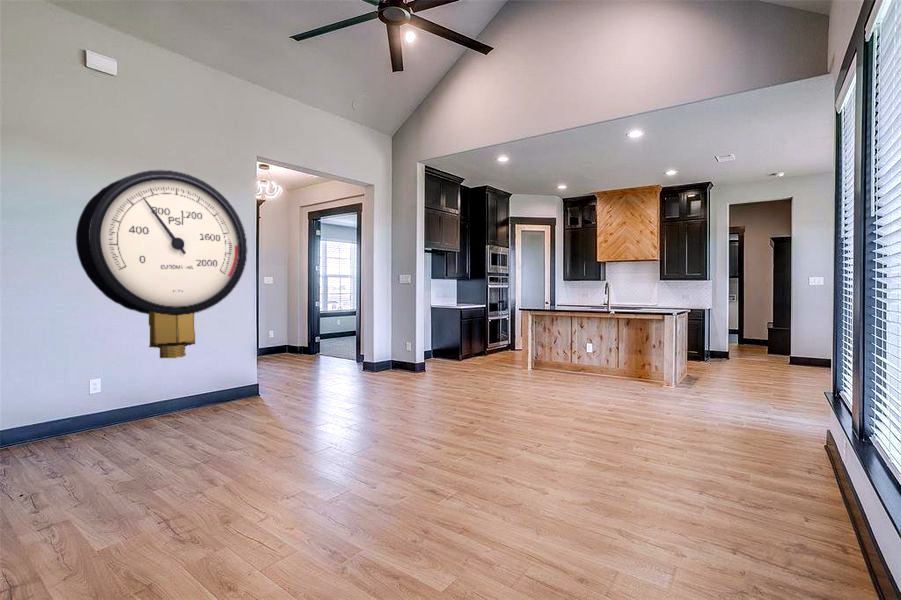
**700** psi
